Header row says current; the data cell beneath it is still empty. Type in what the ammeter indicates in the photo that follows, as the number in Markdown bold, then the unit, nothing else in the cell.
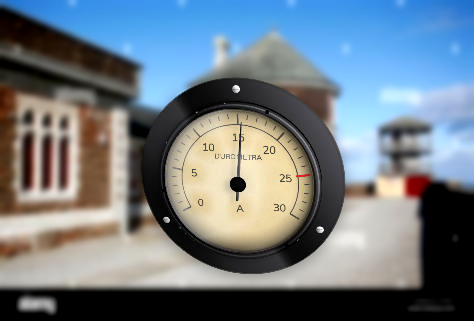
**15.5** A
